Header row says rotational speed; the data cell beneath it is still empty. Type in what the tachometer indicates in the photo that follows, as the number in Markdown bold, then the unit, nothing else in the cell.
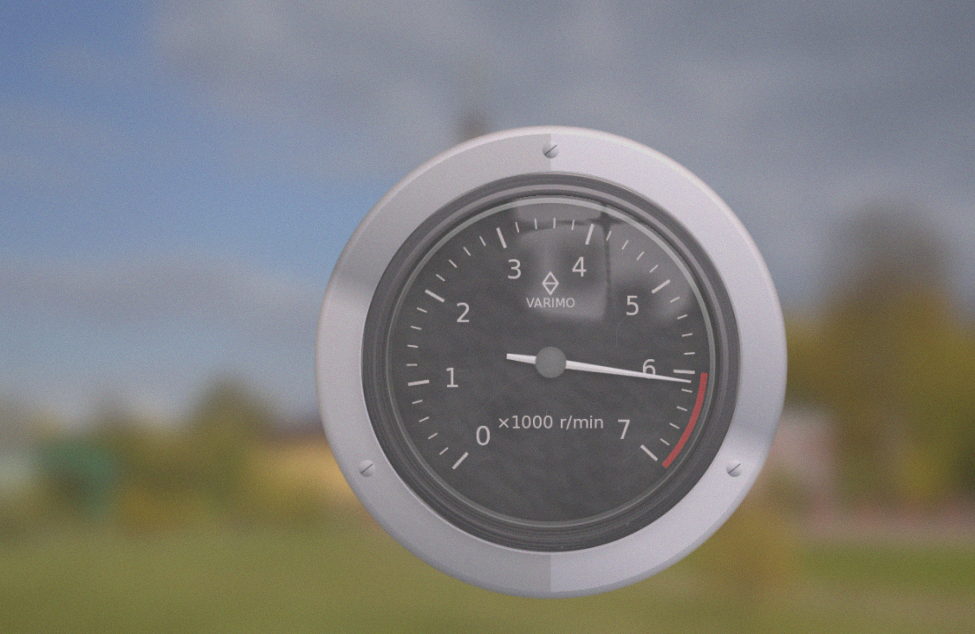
**6100** rpm
